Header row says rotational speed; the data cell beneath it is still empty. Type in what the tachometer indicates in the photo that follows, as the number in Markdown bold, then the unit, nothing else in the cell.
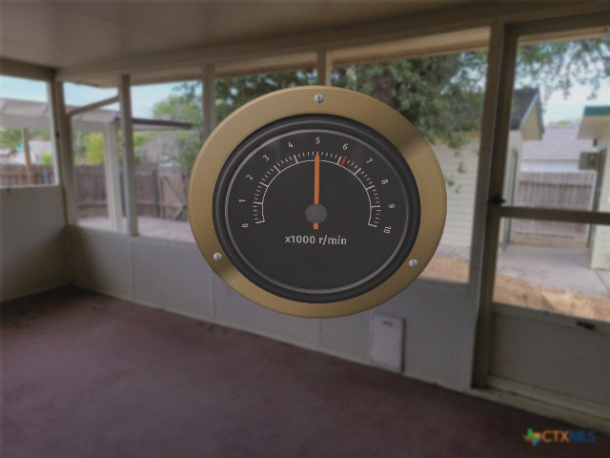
**5000** rpm
